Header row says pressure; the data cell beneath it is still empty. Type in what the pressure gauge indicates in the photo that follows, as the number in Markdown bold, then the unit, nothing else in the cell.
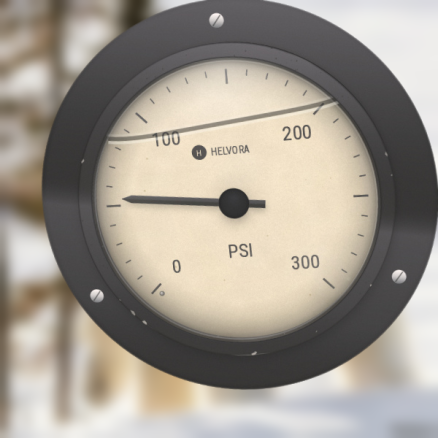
**55** psi
